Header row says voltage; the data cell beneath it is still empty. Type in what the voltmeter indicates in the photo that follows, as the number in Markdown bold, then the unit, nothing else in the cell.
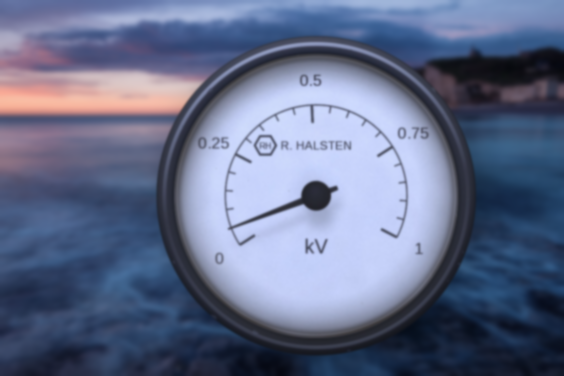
**0.05** kV
